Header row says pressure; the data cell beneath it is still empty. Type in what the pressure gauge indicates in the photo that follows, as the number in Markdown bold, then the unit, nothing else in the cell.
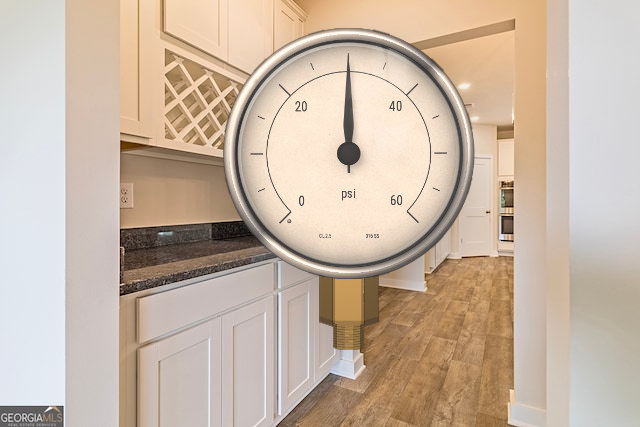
**30** psi
